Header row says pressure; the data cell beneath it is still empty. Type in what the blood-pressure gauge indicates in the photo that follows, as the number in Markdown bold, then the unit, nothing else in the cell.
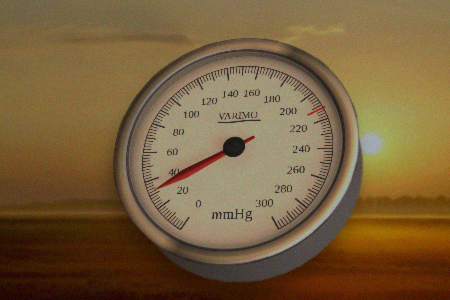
**30** mmHg
